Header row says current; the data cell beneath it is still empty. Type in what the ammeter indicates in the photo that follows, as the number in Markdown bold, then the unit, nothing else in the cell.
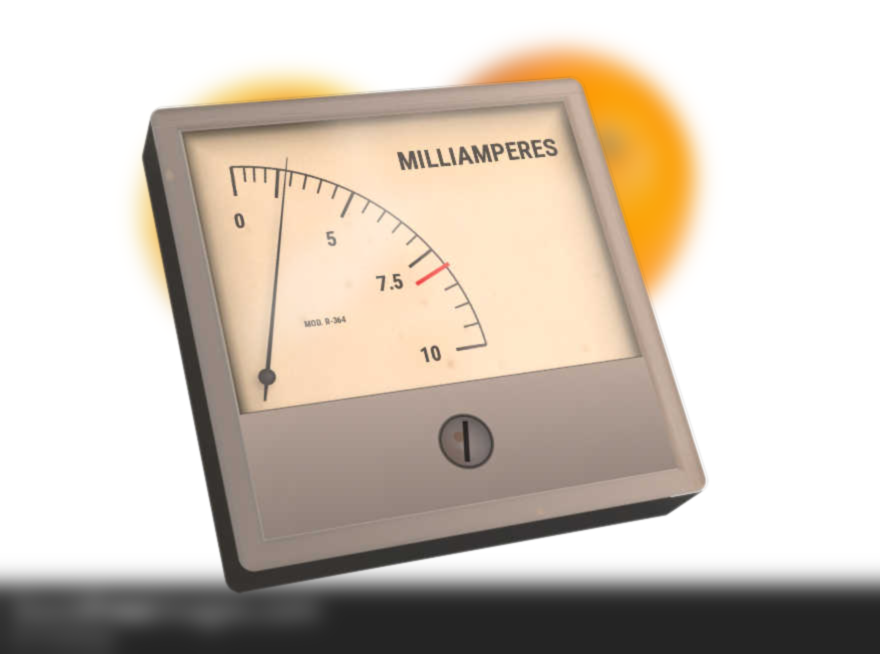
**2.75** mA
